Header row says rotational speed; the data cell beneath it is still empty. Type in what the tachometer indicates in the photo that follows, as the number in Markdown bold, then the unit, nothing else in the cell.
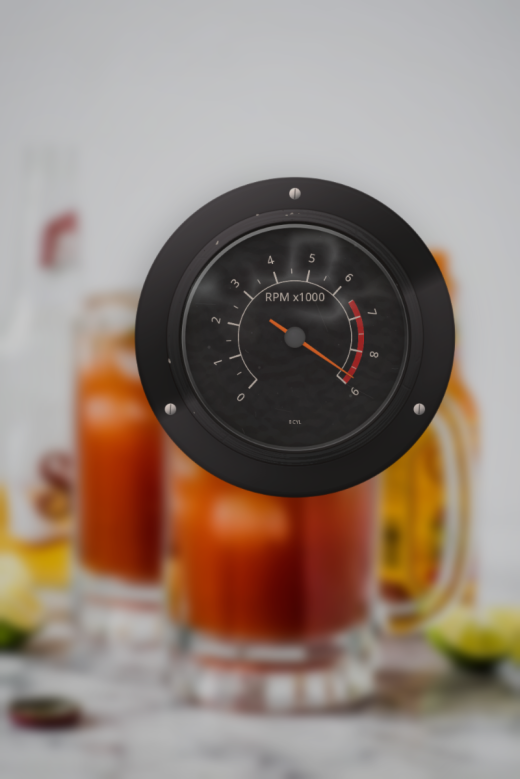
**8750** rpm
